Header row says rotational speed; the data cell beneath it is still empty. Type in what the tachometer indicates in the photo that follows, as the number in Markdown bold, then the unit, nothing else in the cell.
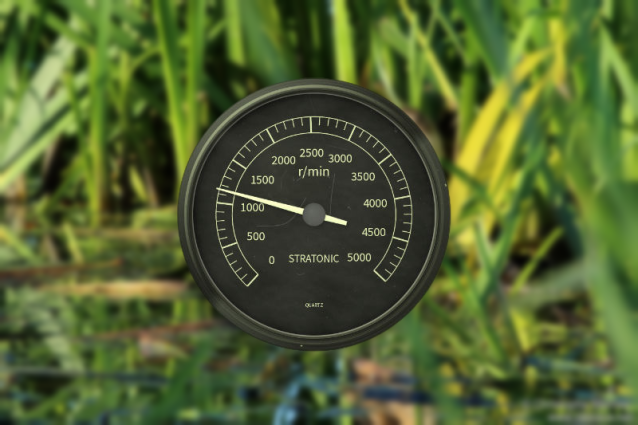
**1150** rpm
